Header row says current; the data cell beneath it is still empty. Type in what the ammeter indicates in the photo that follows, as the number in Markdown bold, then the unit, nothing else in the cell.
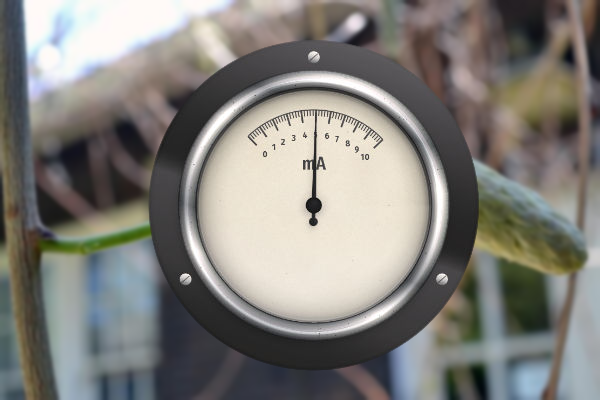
**5** mA
